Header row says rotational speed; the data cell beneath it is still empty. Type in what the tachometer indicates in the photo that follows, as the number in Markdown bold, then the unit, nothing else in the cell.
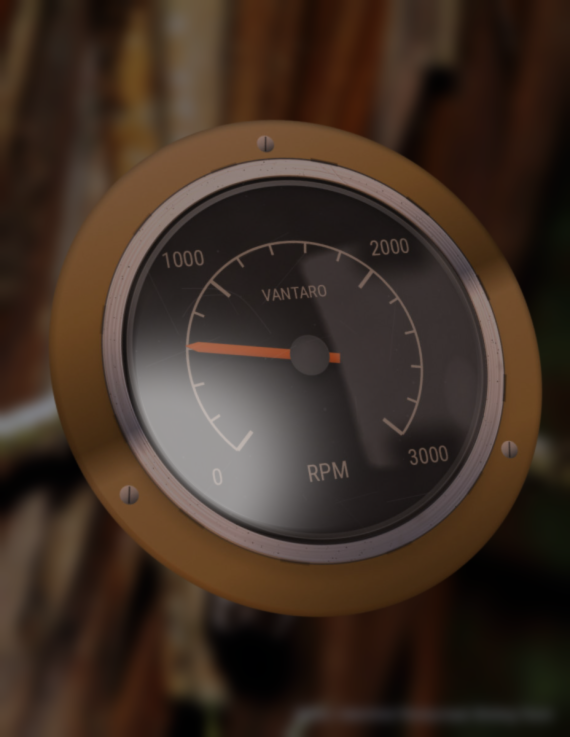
**600** rpm
